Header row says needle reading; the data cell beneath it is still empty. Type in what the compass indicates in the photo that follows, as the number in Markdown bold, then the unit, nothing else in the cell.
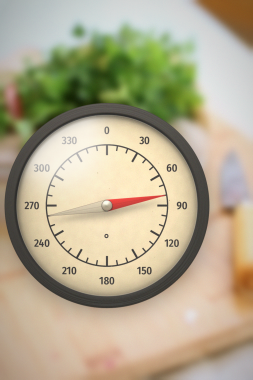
**80** °
